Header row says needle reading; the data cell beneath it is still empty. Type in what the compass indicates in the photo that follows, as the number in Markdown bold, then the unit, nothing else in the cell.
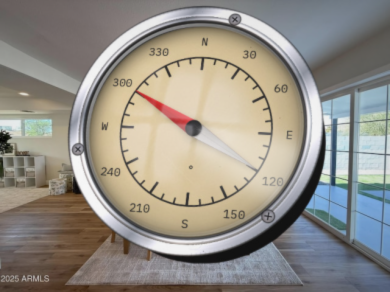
**300** °
